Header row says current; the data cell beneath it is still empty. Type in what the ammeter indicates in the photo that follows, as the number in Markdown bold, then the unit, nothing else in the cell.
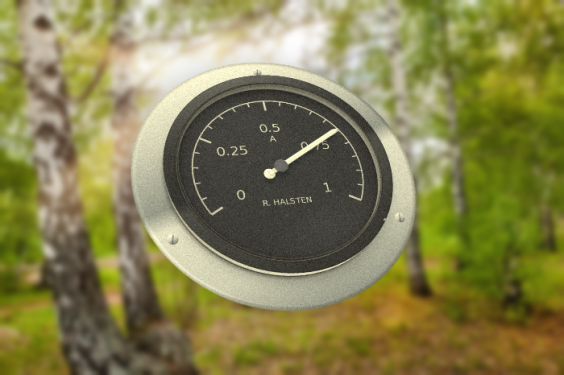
**0.75** A
